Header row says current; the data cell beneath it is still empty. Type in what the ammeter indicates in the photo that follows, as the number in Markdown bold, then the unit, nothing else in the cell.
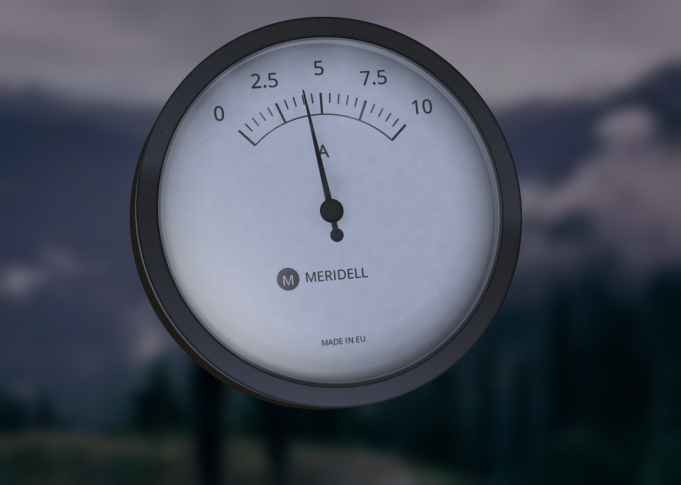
**4** A
